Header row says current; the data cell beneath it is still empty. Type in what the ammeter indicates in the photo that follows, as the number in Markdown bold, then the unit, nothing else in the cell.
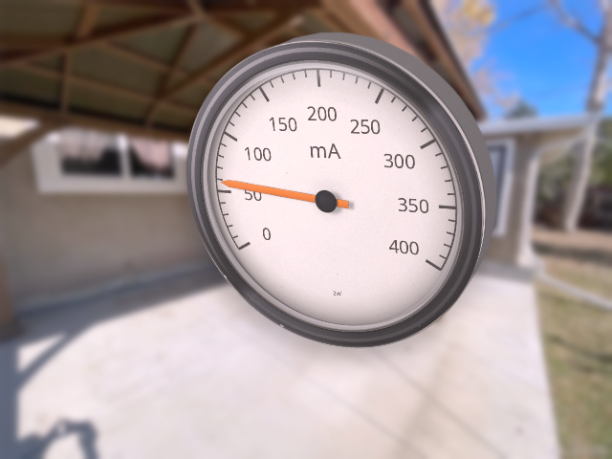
**60** mA
